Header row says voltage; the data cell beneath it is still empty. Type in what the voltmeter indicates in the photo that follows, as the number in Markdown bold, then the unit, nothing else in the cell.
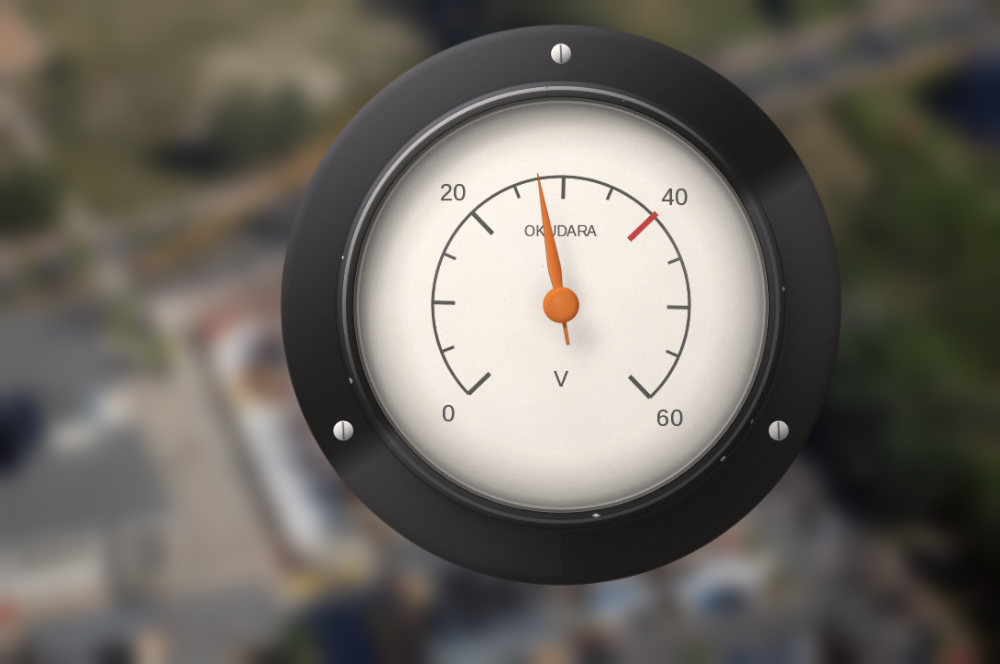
**27.5** V
